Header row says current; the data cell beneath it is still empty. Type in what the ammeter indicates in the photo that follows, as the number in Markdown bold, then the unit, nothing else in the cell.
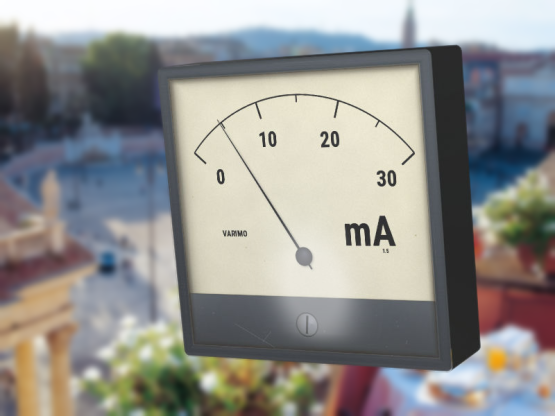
**5** mA
